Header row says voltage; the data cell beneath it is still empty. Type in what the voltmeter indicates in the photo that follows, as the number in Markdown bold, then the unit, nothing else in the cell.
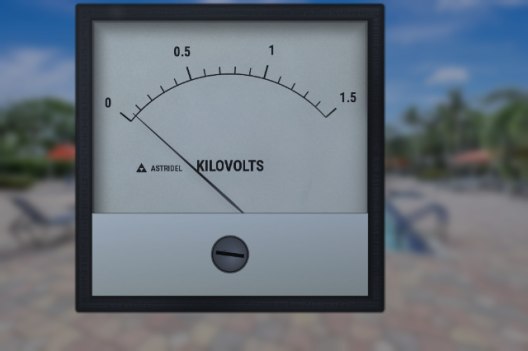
**0.05** kV
